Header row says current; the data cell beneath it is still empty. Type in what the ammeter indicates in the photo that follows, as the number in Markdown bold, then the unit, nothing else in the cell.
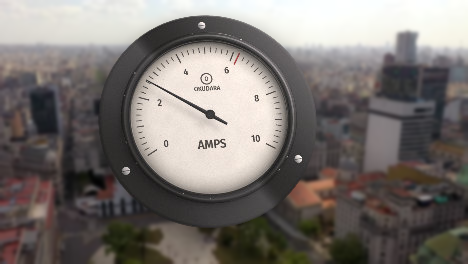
**2.6** A
